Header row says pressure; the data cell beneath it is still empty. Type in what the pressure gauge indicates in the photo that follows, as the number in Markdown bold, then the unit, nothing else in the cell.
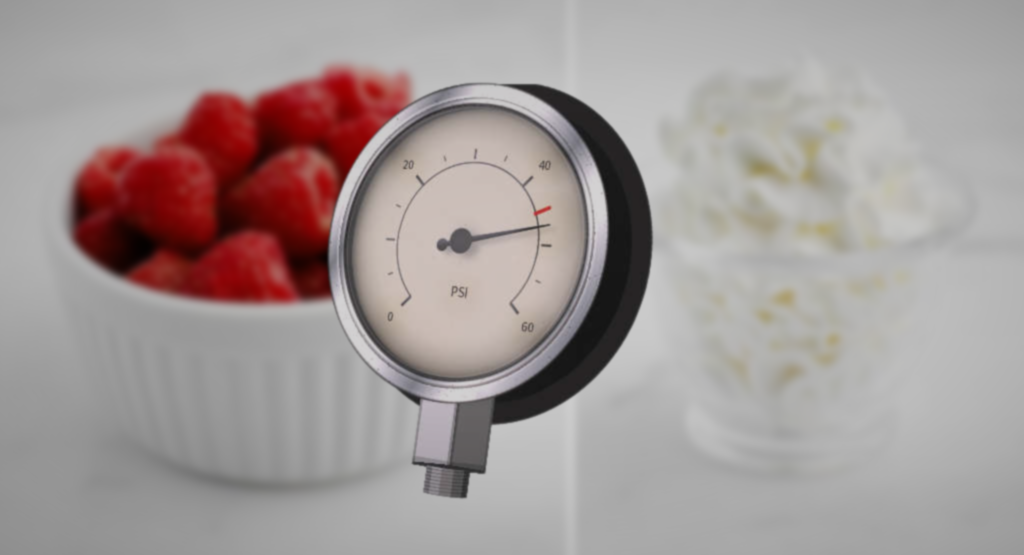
**47.5** psi
